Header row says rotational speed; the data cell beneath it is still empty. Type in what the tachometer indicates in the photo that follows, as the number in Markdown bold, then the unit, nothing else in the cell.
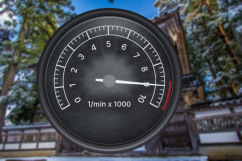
**9000** rpm
